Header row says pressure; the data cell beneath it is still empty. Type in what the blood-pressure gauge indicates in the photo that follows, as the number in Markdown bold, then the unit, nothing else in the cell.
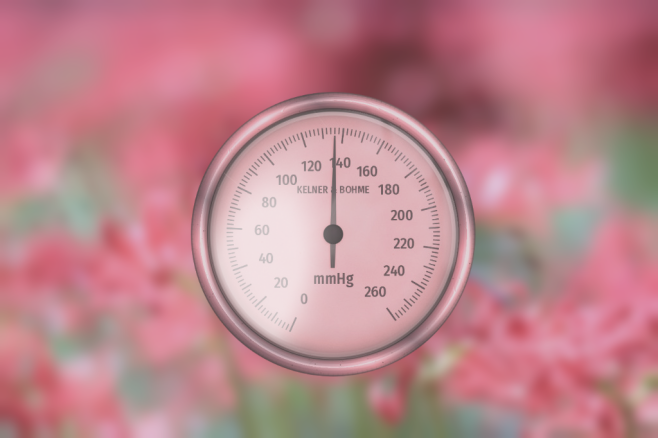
**136** mmHg
